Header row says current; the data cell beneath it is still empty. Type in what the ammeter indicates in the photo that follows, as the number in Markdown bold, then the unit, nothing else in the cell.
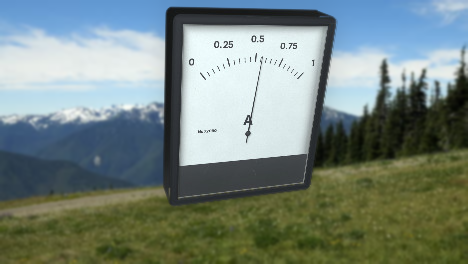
**0.55** A
